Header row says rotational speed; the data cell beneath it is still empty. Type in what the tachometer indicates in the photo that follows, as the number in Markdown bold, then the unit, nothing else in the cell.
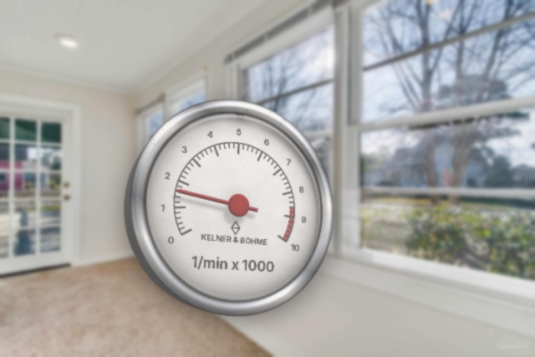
**1600** rpm
